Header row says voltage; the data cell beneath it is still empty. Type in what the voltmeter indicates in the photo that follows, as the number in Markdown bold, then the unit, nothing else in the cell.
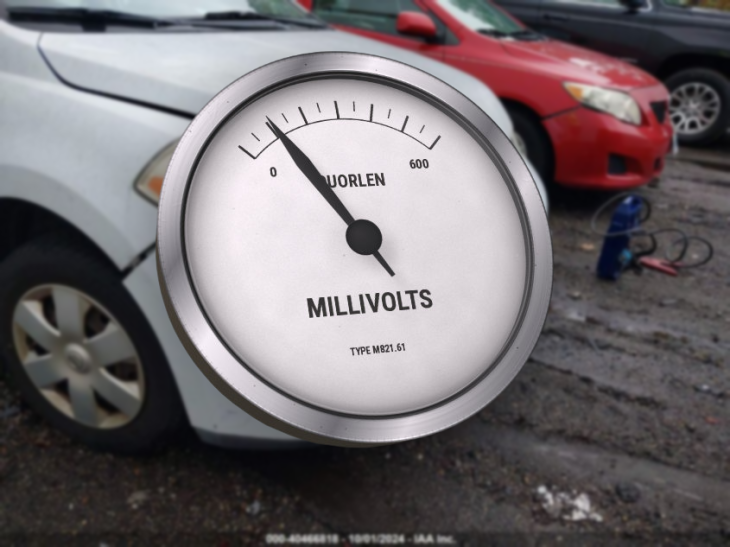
**100** mV
